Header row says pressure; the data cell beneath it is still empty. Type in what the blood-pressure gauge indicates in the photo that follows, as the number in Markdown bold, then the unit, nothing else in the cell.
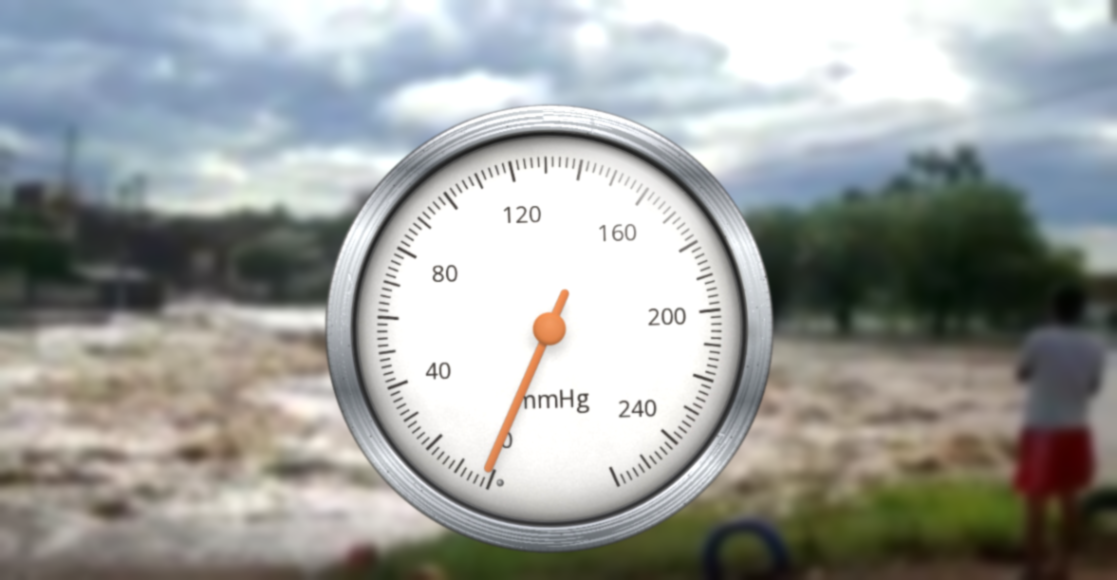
**2** mmHg
